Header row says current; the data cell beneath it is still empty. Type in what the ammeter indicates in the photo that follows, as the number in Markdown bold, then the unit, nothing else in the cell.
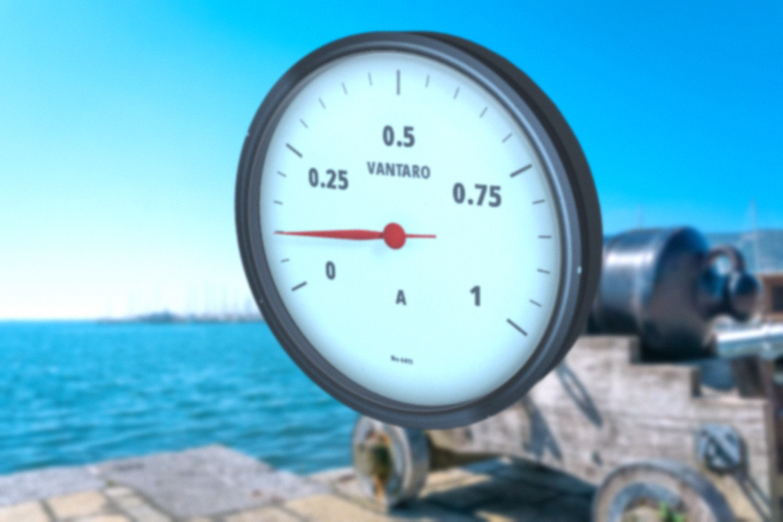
**0.1** A
